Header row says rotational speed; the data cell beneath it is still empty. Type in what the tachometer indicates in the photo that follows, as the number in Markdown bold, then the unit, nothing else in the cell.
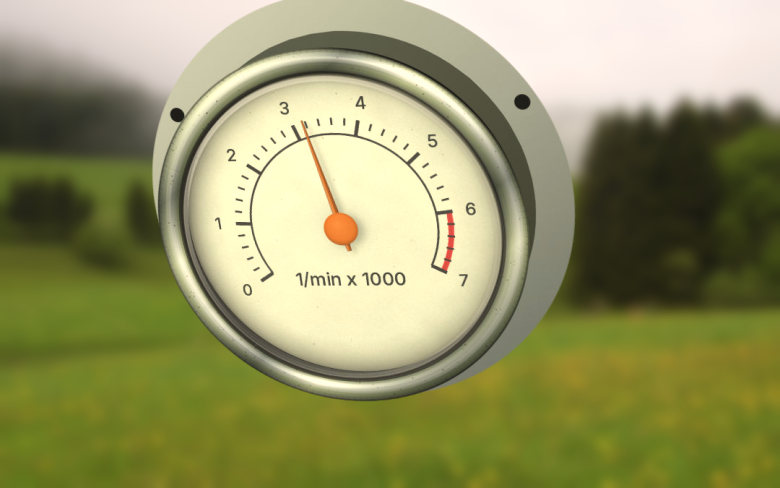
**3200** rpm
